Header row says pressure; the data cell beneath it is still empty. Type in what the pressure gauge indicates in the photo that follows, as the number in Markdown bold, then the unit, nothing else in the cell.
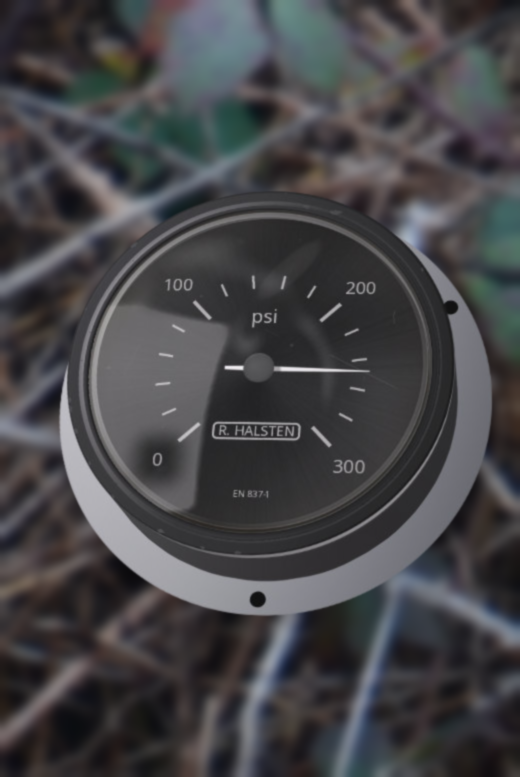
**250** psi
